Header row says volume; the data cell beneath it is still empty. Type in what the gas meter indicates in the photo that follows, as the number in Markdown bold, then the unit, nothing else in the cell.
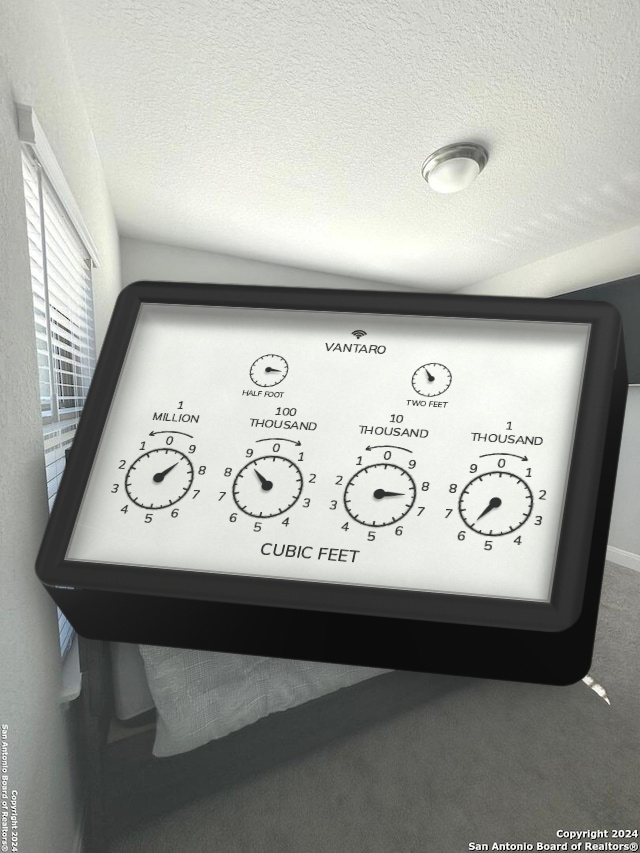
**887600** ft³
